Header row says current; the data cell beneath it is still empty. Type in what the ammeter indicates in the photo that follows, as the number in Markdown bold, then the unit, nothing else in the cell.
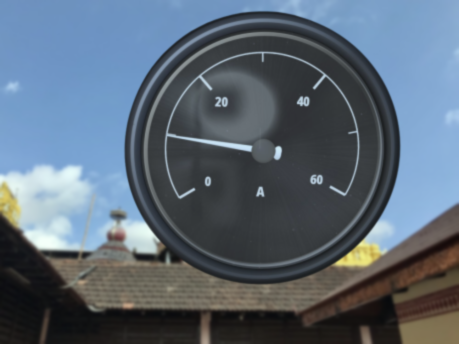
**10** A
